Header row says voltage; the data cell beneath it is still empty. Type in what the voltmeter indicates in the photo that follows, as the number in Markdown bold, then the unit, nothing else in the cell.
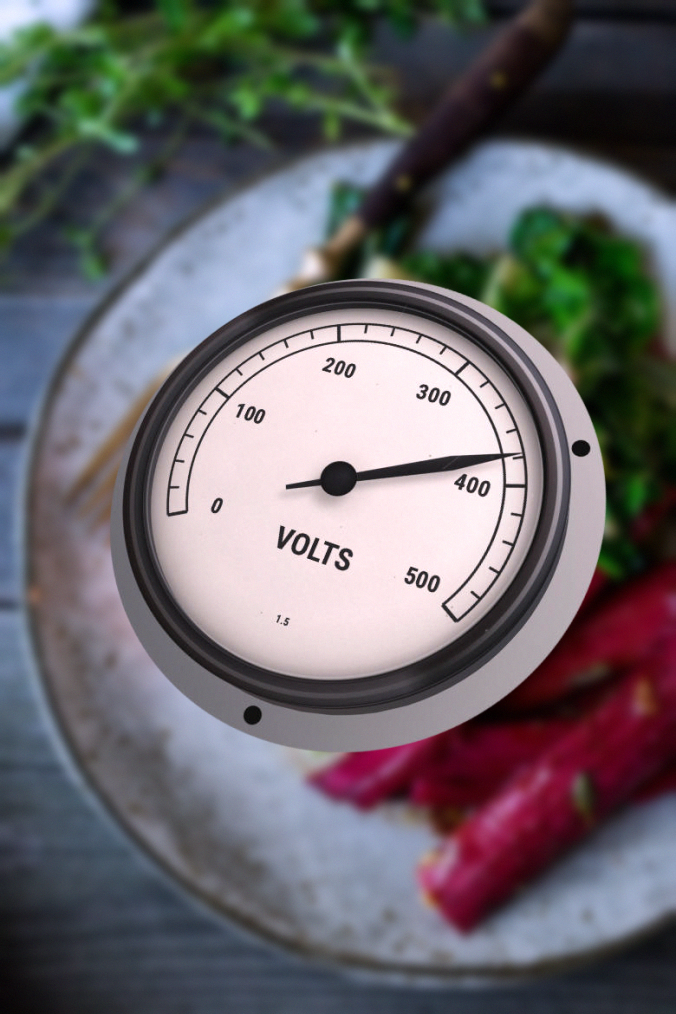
**380** V
